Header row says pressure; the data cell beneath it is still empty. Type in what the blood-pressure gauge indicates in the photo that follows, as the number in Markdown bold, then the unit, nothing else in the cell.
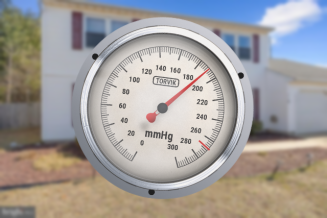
**190** mmHg
